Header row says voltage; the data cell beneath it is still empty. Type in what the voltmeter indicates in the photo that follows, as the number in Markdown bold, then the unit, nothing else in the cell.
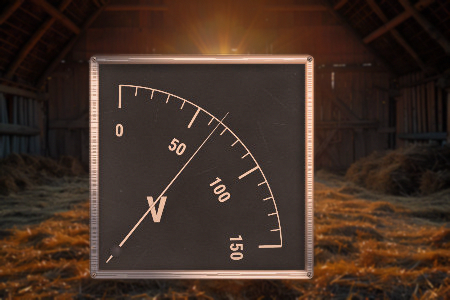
**65** V
